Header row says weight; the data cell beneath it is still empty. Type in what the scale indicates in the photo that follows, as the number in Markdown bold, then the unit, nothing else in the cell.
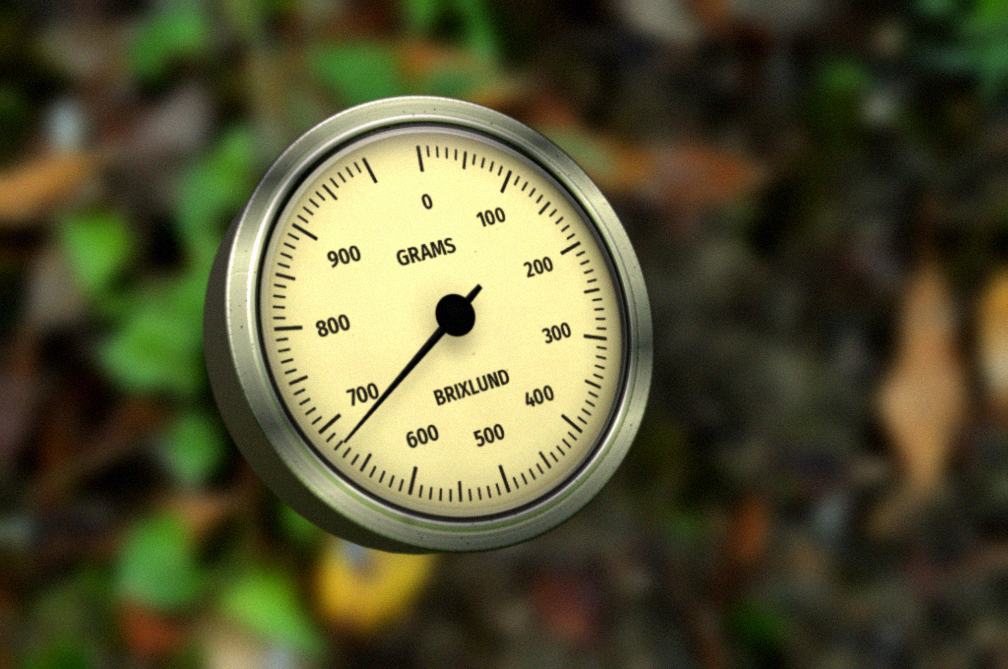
**680** g
